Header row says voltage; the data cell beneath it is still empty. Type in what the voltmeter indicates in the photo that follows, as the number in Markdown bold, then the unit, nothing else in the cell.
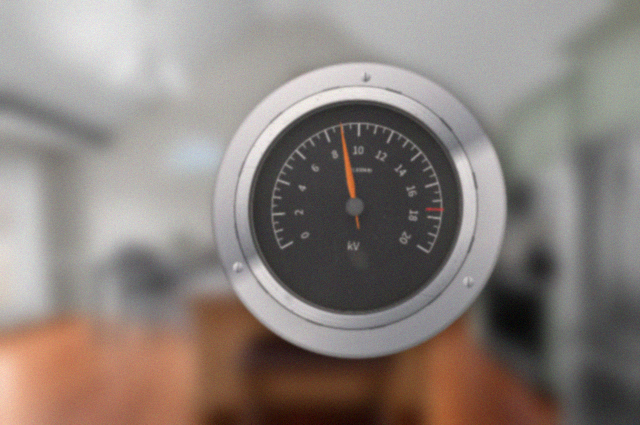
**9** kV
